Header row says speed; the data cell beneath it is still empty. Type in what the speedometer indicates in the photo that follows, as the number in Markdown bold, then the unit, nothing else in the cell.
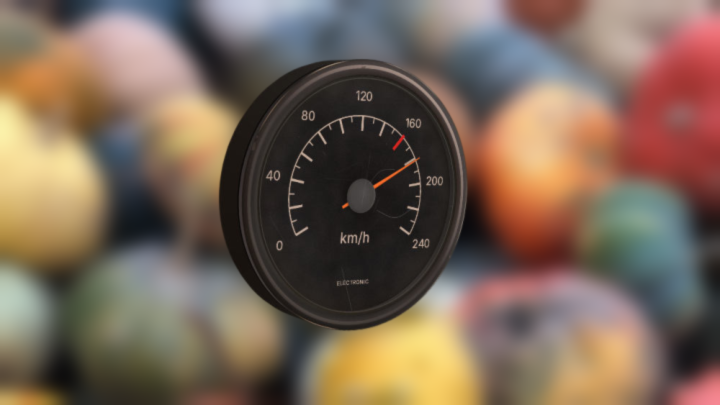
**180** km/h
